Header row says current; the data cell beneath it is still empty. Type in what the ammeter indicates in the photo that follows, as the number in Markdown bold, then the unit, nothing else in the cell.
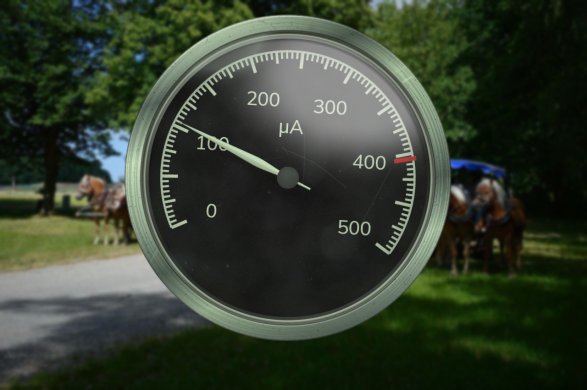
**105** µA
